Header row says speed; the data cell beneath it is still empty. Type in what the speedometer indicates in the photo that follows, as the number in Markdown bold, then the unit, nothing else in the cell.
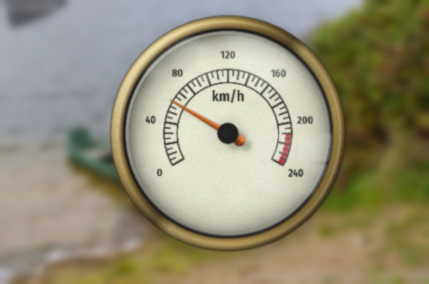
**60** km/h
